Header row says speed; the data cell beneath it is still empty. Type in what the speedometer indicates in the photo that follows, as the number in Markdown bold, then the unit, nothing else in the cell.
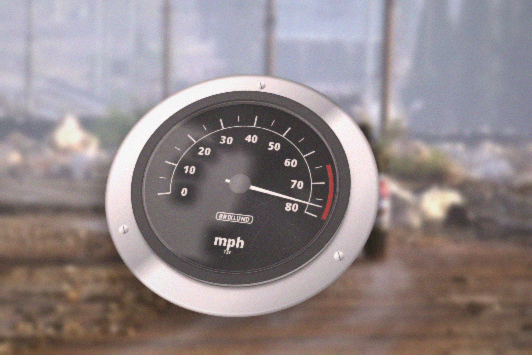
**77.5** mph
